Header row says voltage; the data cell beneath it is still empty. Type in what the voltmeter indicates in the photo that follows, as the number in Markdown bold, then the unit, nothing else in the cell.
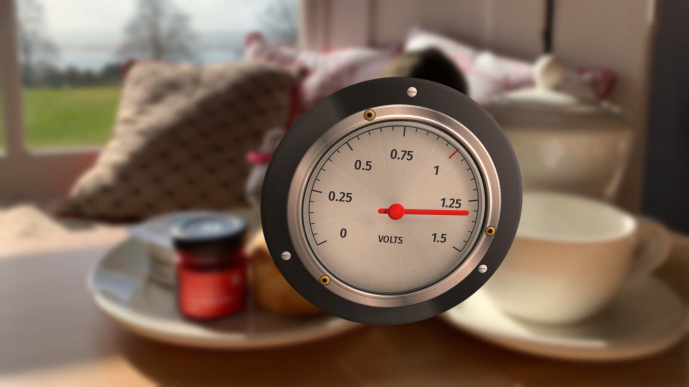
**1.3** V
